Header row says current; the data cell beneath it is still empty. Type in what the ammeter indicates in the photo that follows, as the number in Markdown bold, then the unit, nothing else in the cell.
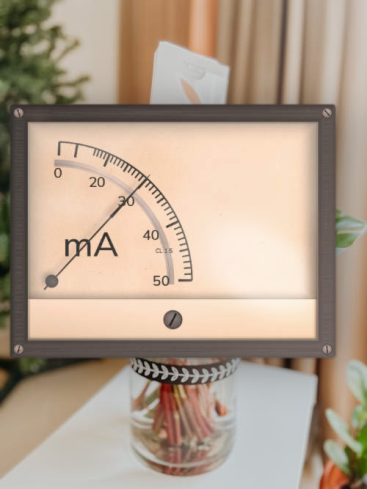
**30** mA
